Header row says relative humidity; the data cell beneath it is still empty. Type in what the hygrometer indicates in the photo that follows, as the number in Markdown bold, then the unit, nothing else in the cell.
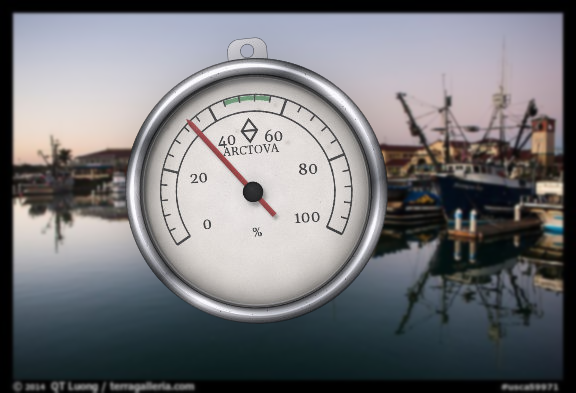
**34** %
